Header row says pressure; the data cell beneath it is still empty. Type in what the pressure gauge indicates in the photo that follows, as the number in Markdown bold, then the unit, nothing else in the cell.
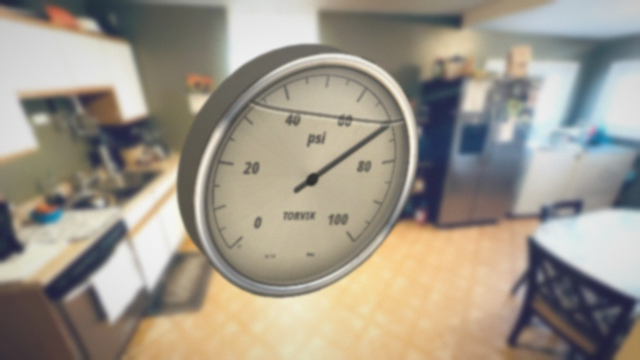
**70** psi
